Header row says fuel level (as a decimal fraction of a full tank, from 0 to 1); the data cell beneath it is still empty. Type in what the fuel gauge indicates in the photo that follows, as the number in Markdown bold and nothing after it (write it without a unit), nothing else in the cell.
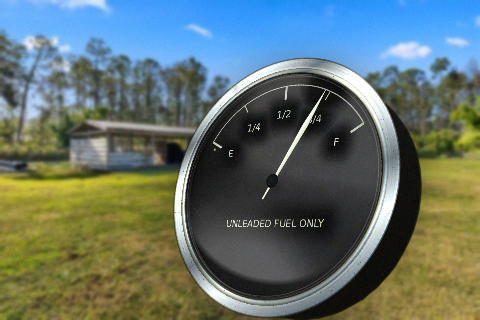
**0.75**
